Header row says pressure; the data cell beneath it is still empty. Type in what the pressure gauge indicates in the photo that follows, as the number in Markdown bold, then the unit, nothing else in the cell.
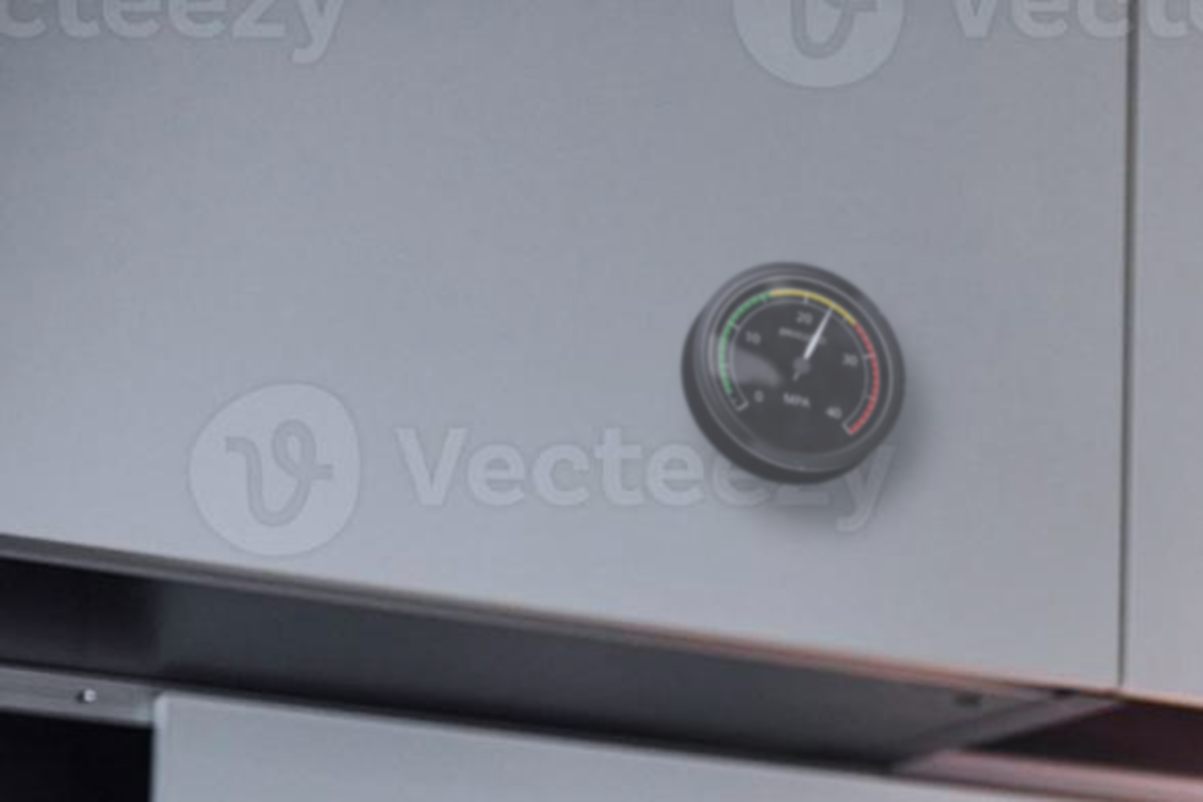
**23** MPa
